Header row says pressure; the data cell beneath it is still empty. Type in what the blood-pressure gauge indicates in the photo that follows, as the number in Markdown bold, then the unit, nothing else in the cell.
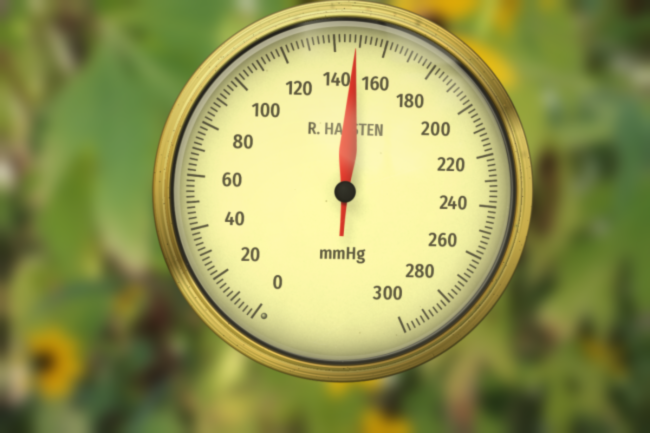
**148** mmHg
